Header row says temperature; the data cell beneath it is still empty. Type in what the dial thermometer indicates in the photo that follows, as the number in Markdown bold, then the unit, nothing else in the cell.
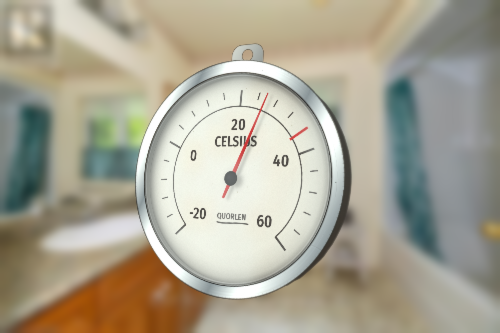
**26** °C
